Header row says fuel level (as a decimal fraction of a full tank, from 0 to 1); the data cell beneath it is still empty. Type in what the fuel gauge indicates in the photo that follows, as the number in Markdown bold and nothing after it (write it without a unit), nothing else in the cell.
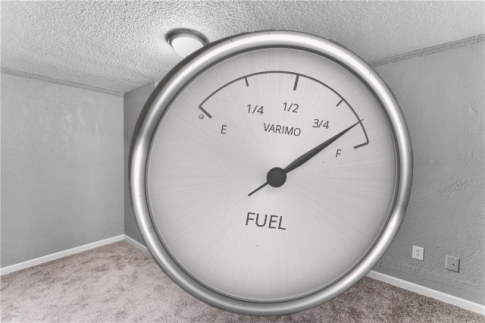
**0.875**
